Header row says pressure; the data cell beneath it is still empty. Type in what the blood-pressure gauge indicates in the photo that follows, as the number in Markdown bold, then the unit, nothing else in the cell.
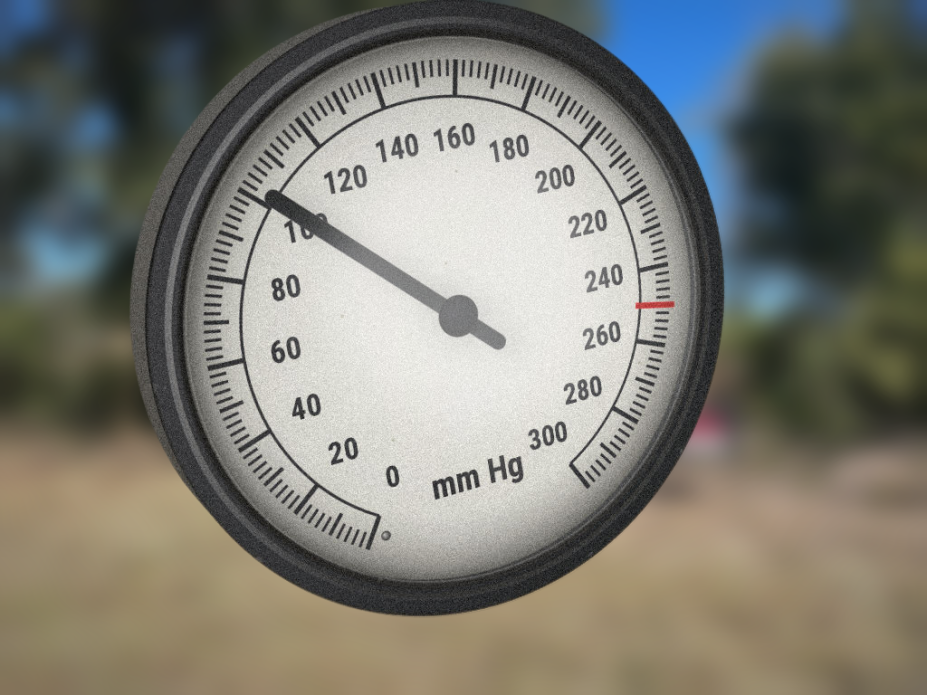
**102** mmHg
